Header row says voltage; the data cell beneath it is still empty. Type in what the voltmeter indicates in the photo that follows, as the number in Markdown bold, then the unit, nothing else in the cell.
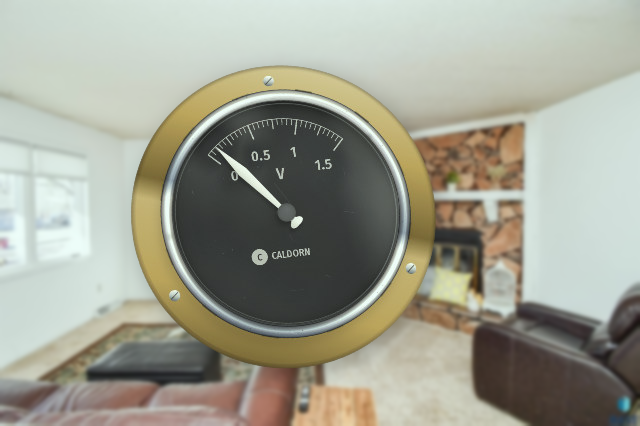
**0.1** V
